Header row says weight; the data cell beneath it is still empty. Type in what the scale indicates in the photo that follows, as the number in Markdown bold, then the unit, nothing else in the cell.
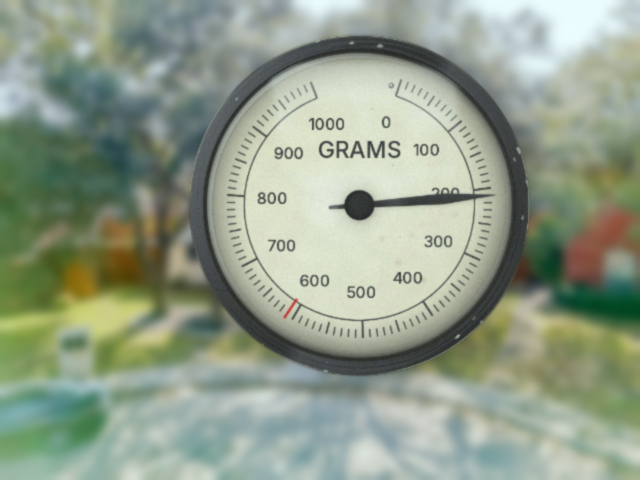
**210** g
